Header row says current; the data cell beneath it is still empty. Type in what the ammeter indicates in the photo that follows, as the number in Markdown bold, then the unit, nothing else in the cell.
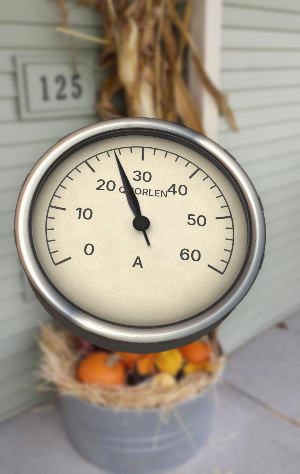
**25** A
